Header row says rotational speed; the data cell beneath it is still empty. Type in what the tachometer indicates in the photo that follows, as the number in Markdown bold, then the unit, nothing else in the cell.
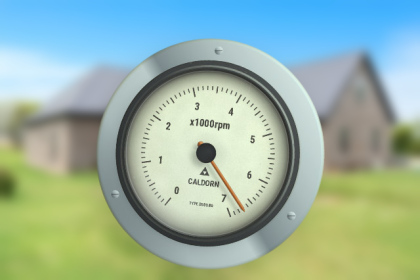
**6700** rpm
